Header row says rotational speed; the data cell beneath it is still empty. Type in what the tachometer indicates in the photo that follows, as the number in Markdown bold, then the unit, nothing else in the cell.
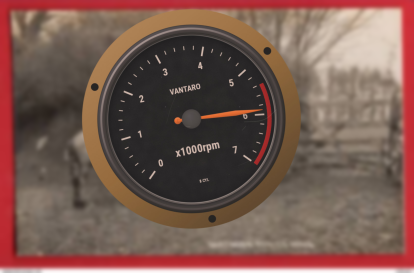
**5900** rpm
